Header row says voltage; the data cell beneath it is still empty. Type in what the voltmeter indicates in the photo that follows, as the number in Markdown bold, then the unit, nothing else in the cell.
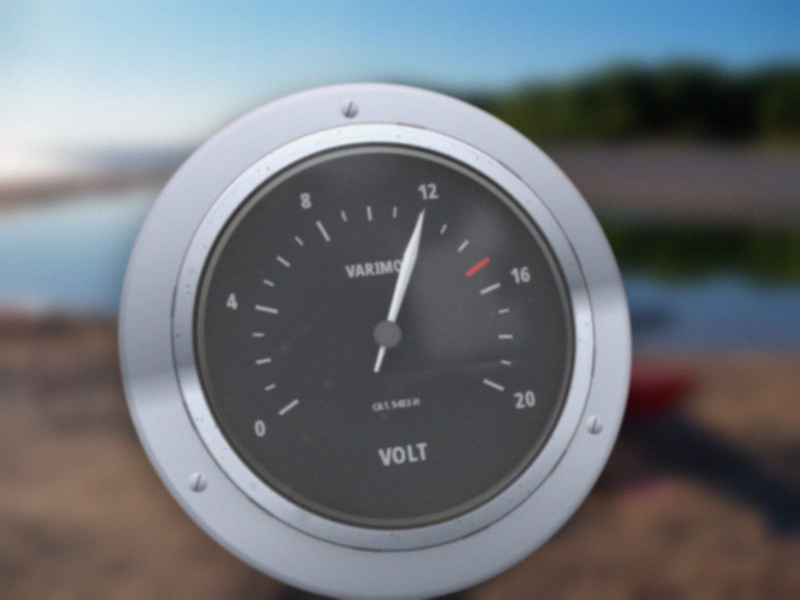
**12** V
